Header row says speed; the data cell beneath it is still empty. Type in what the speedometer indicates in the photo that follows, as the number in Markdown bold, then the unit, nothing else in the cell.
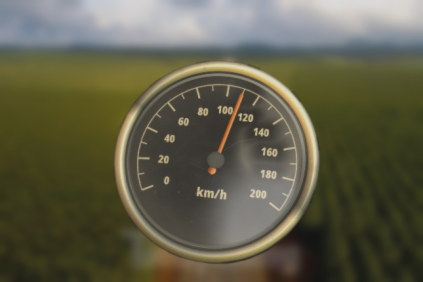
**110** km/h
